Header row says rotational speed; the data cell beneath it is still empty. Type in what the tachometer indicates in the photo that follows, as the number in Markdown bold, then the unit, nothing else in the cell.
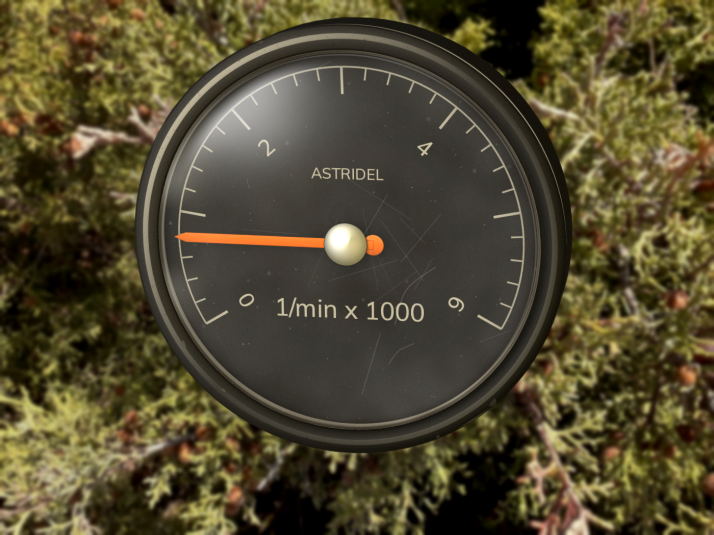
**800** rpm
